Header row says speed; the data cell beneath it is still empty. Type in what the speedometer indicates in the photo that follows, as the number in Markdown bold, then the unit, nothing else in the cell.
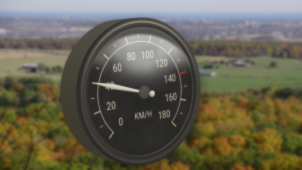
**40** km/h
